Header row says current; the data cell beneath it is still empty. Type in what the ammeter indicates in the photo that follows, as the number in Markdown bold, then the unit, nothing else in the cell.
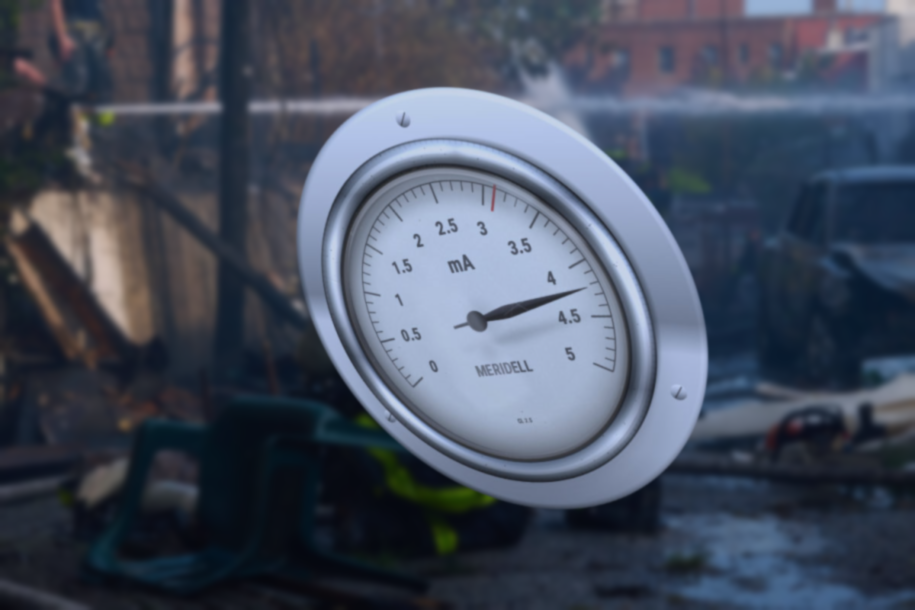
**4.2** mA
